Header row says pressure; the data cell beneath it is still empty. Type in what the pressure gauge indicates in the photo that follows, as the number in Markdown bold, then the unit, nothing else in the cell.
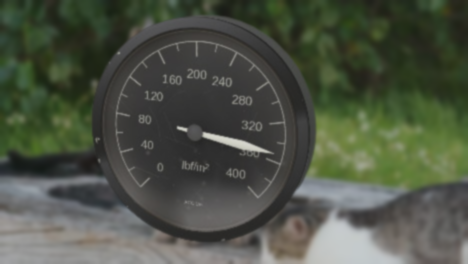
**350** psi
